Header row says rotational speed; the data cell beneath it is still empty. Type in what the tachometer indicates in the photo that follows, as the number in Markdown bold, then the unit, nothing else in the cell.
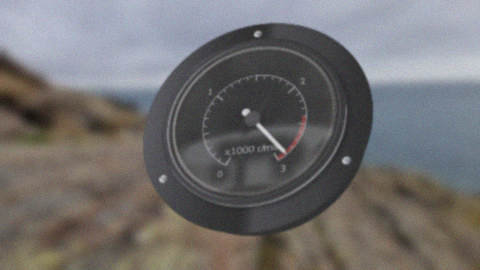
**2900** rpm
